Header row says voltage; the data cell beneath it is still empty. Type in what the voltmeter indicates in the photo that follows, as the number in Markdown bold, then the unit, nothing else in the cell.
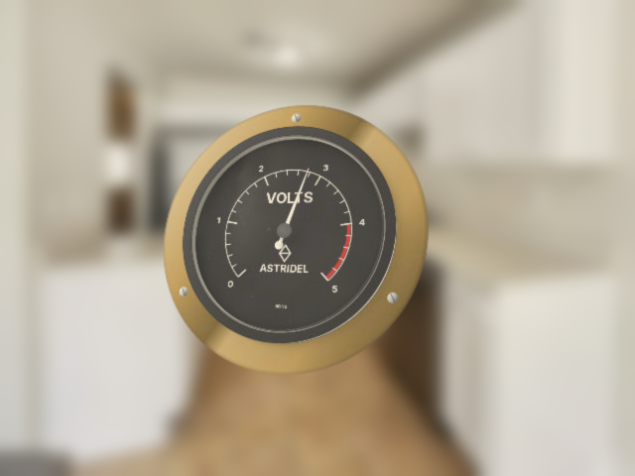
**2.8** V
